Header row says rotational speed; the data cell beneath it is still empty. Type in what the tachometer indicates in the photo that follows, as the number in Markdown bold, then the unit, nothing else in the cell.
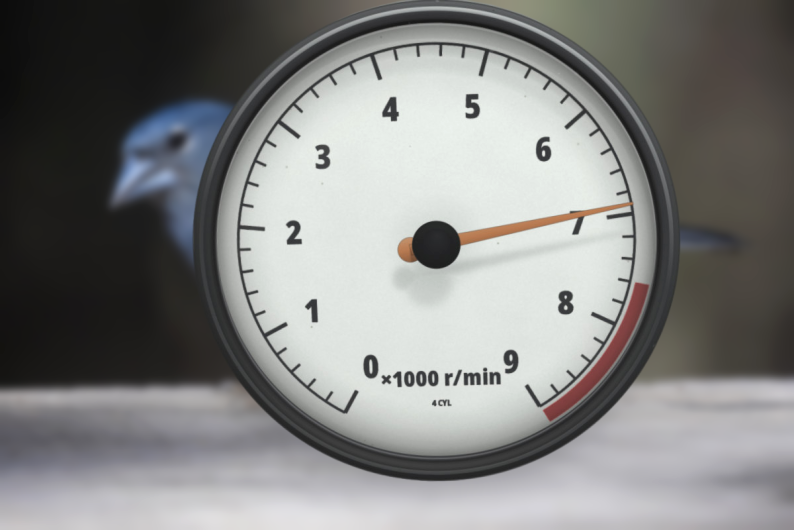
**6900** rpm
